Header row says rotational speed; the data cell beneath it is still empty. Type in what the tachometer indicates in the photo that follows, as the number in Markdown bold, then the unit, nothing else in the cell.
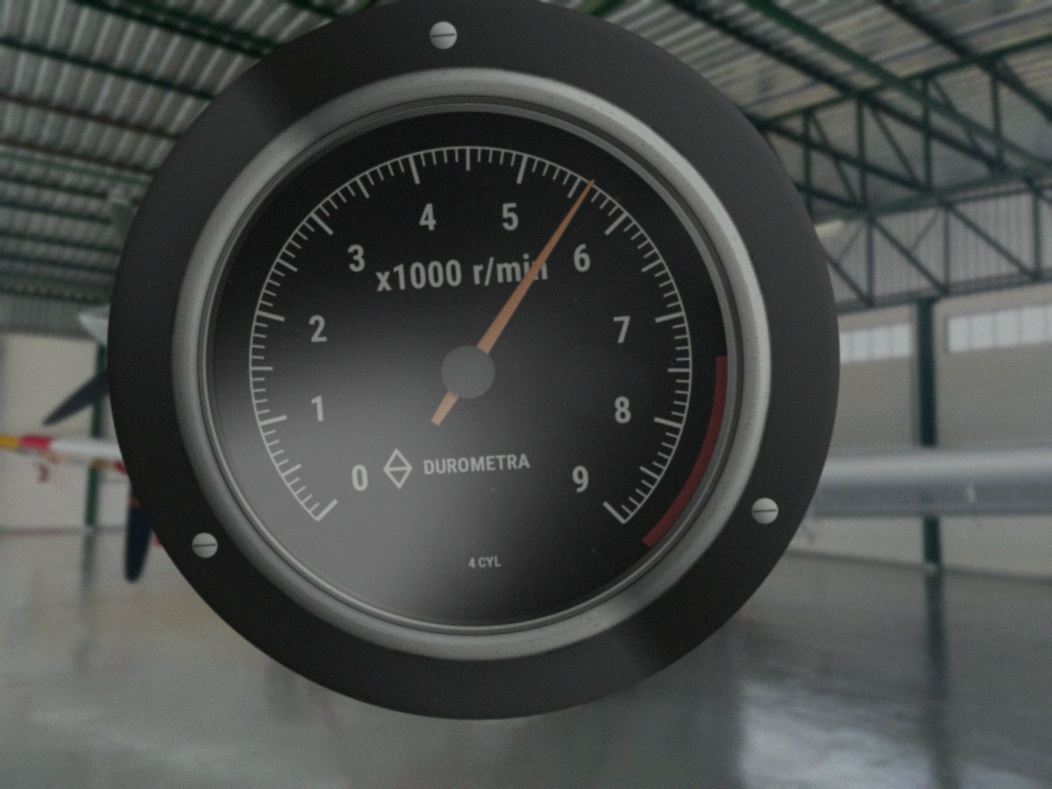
**5600** rpm
